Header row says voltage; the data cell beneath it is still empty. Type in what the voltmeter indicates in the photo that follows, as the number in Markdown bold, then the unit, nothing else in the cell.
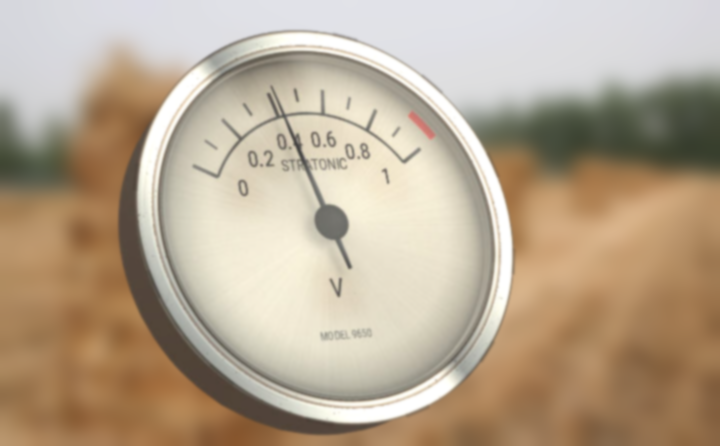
**0.4** V
